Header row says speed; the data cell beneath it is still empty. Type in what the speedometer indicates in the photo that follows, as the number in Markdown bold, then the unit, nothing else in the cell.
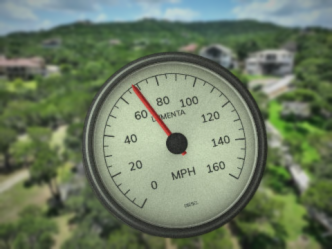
**67.5** mph
